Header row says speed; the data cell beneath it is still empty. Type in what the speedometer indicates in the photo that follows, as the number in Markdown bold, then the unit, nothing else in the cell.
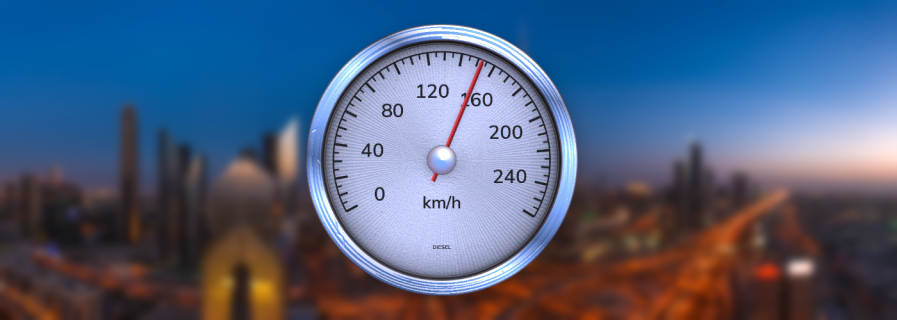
**152.5** km/h
